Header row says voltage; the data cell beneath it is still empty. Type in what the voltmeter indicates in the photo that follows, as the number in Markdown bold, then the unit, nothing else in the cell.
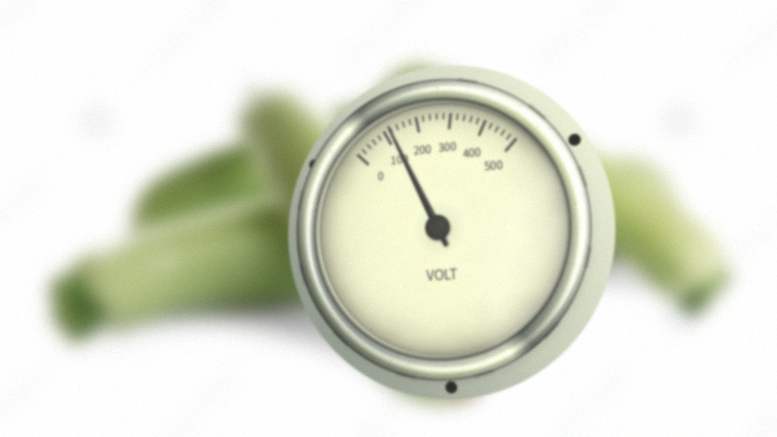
**120** V
